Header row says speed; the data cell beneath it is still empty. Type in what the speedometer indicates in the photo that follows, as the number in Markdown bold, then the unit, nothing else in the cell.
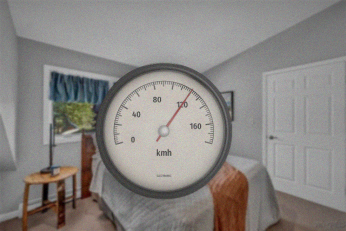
**120** km/h
